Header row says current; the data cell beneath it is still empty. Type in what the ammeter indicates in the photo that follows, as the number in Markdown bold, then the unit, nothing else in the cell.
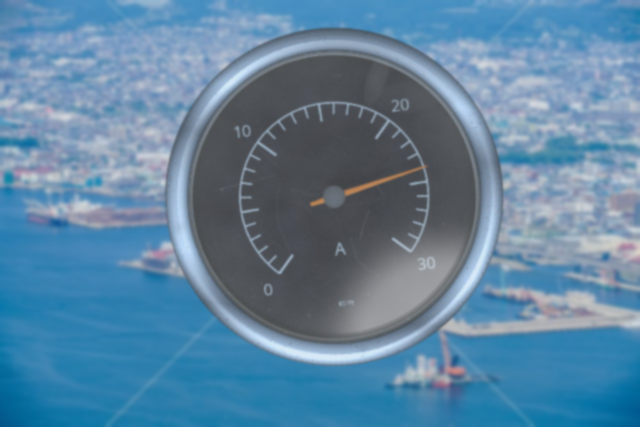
**24** A
